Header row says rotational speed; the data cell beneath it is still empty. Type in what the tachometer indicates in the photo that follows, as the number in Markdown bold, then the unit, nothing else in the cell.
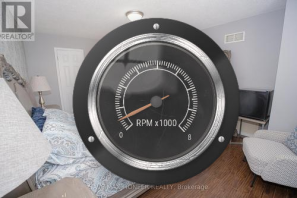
**500** rpm
